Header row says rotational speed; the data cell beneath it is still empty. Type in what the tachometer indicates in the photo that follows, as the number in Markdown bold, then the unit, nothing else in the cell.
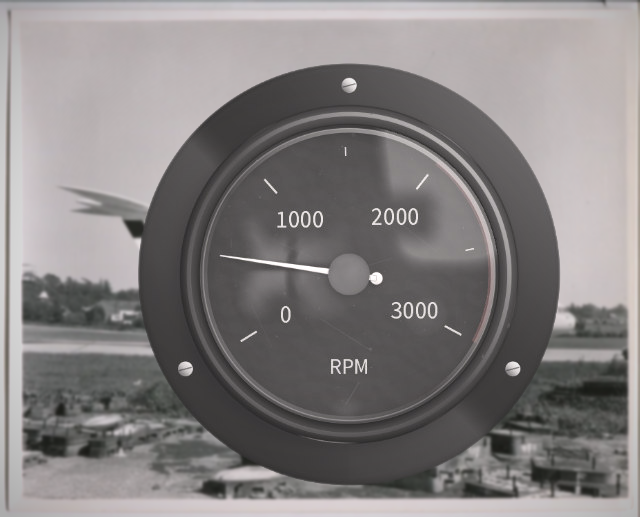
**500** rpm
